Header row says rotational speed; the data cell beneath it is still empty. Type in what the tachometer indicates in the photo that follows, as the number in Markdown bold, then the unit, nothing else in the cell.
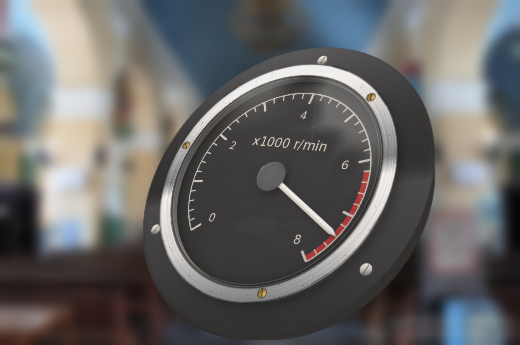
**7400** rpm
